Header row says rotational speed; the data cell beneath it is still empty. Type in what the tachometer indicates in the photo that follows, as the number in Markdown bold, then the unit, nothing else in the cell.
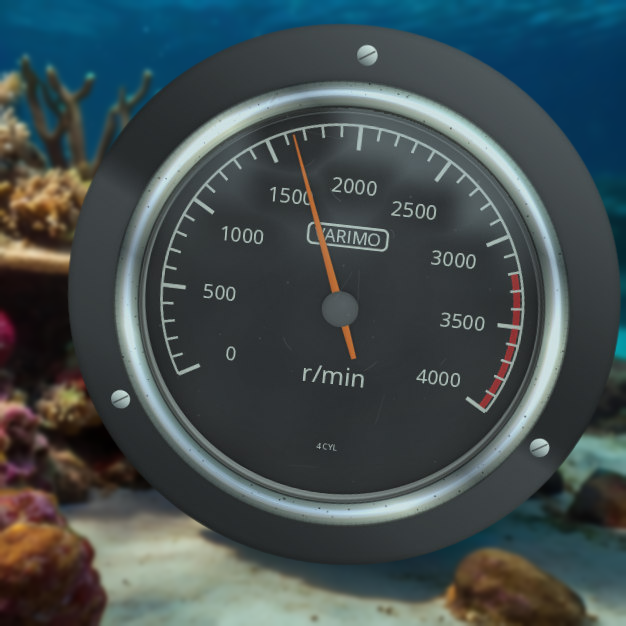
**1650** rpm
